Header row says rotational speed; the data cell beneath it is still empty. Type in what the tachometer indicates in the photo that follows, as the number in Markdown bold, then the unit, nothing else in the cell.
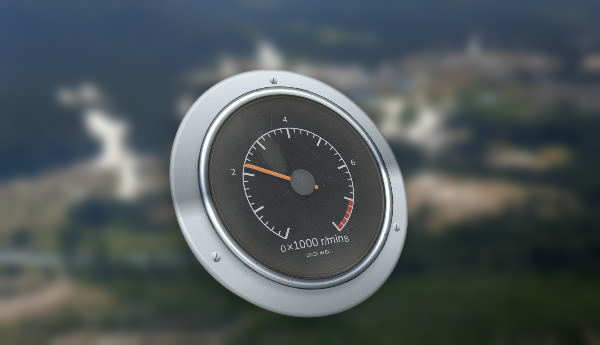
**2200** rpm
